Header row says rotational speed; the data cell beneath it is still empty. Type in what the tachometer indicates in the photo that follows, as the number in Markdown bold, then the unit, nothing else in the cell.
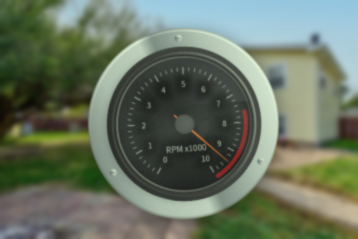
**9400** rpm
